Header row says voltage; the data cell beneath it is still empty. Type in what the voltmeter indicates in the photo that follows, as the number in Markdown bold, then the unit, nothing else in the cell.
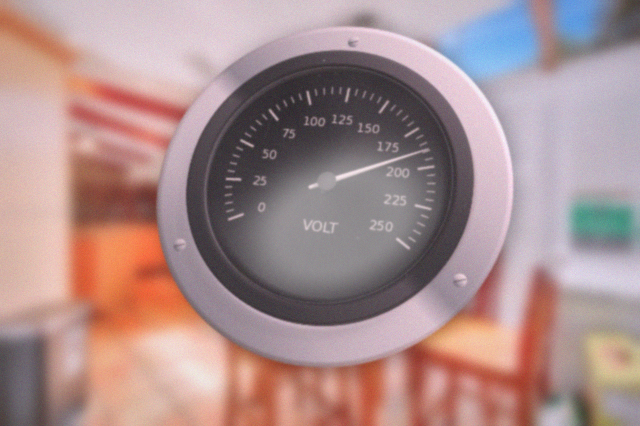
**190** V
